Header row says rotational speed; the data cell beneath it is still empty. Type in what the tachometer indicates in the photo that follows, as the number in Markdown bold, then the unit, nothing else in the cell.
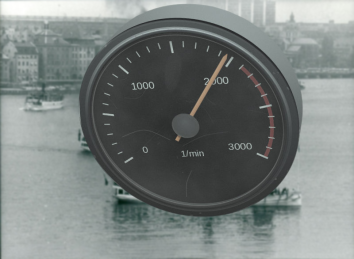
**1950** rpm
